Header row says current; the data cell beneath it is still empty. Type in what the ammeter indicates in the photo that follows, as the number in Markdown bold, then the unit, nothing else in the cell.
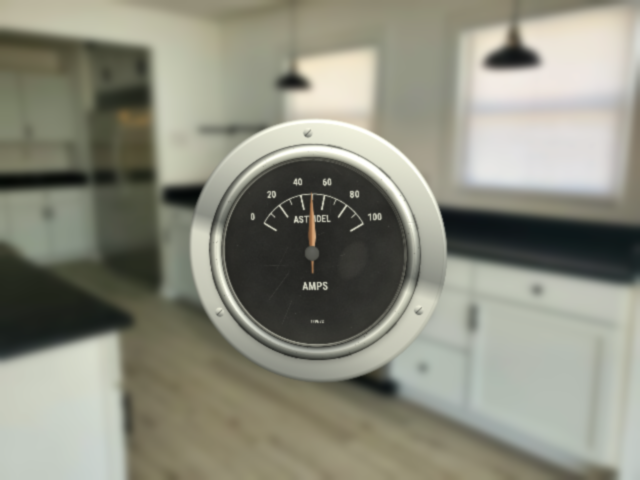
**50** A
